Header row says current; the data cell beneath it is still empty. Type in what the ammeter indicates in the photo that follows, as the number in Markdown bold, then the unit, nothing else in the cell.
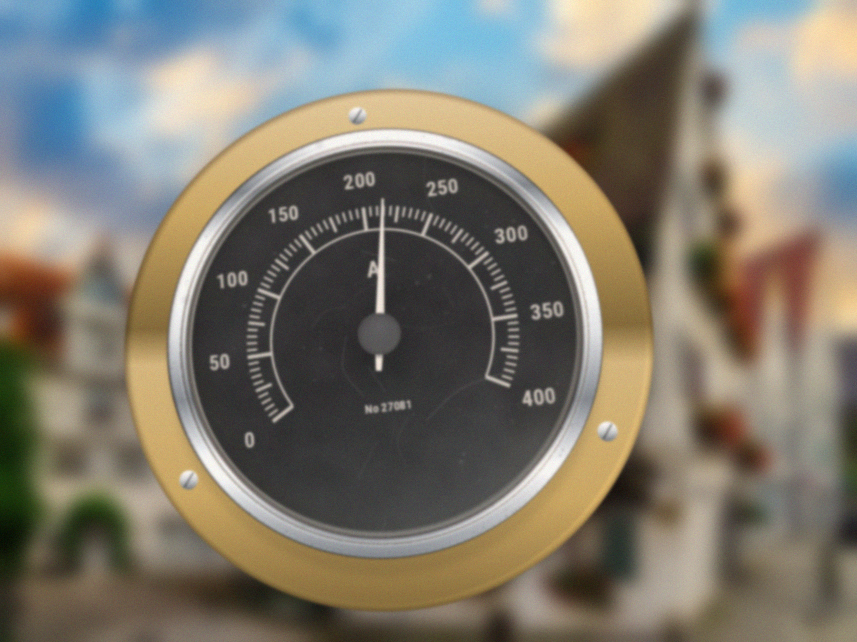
**215** A
